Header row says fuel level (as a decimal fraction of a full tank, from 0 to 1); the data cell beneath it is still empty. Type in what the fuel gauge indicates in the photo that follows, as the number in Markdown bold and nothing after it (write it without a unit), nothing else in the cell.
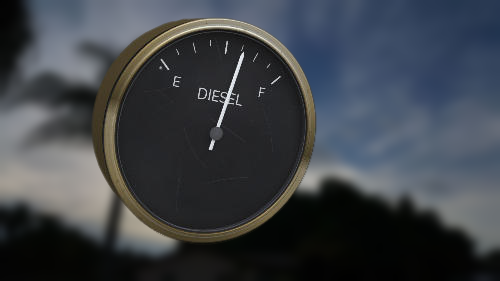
**0.625**
